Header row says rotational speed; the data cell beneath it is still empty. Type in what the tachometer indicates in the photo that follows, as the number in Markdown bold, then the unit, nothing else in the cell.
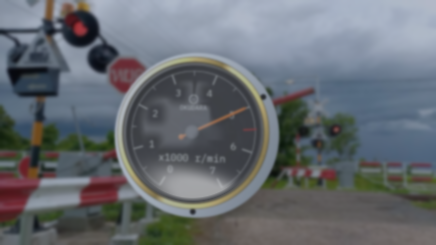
**5000** rpm
